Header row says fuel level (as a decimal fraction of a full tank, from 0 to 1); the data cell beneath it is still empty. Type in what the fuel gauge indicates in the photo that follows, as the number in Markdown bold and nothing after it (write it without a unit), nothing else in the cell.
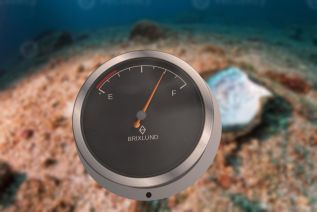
**0.75**
